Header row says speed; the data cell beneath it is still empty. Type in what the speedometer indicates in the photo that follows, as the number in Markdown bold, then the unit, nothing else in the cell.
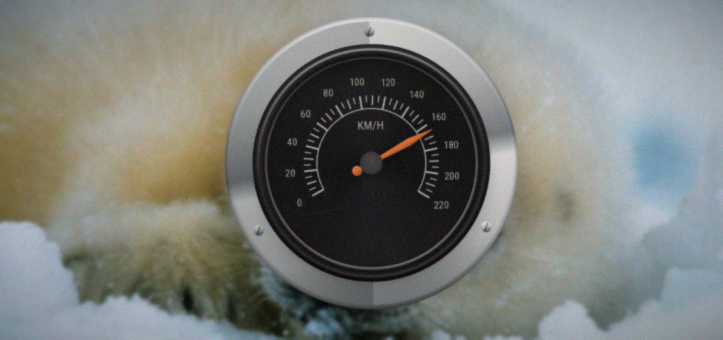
**165** km/h
